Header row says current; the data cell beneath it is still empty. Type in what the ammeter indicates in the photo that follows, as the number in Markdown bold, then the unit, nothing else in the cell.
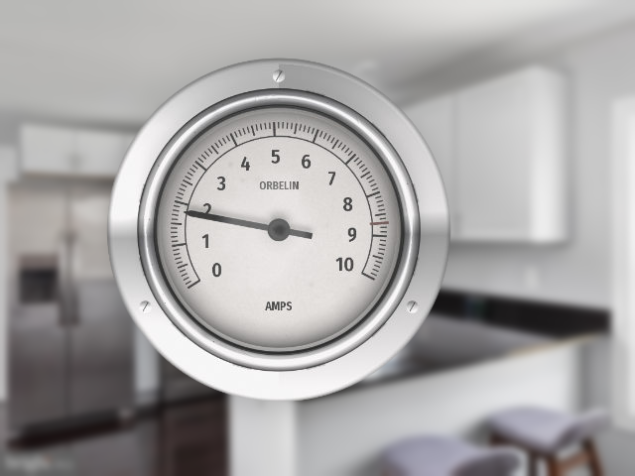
**1.8** A
